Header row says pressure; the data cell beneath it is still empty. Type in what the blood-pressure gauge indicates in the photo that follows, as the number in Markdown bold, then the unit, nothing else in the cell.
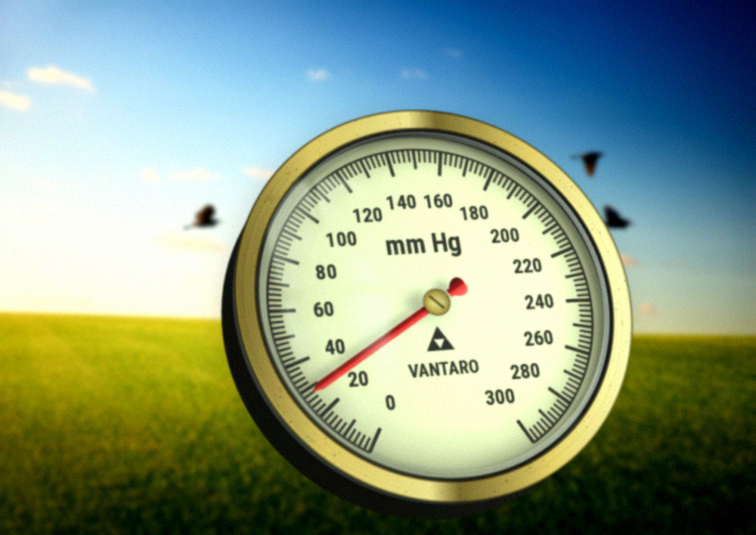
**28** mmHg
